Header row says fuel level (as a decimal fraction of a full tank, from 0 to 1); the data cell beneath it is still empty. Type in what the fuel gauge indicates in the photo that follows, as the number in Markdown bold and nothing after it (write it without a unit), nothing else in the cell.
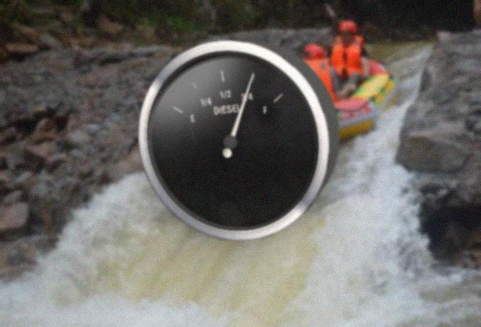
**0.75**
